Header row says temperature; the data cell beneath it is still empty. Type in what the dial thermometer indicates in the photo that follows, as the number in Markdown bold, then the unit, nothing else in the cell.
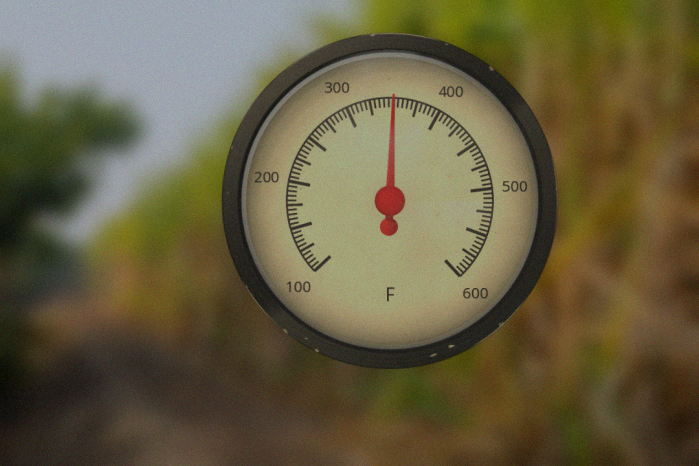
**350** °F
